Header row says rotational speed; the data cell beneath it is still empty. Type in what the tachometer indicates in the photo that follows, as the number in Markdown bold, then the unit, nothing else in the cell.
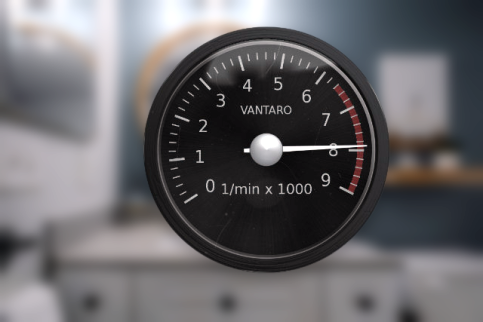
**7900** rpm
